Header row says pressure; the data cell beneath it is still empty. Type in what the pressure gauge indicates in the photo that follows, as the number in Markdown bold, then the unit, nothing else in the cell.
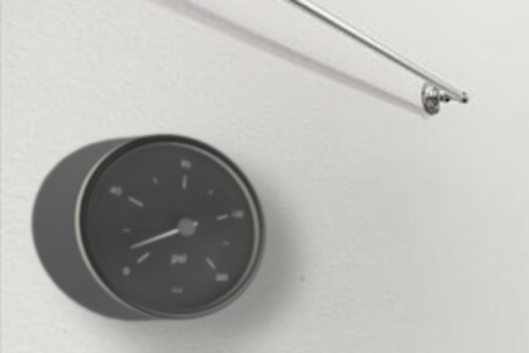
**10** psi
